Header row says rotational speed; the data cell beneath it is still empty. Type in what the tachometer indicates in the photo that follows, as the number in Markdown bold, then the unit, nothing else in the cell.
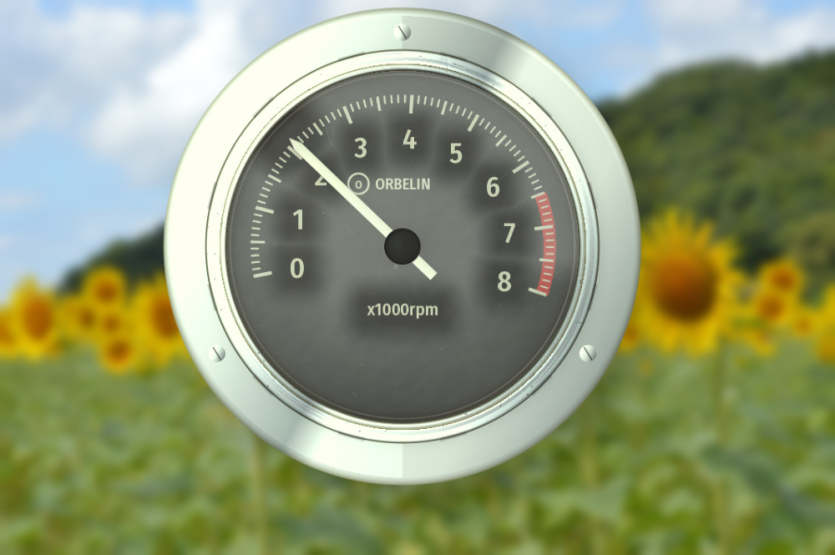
**2100** rpm
